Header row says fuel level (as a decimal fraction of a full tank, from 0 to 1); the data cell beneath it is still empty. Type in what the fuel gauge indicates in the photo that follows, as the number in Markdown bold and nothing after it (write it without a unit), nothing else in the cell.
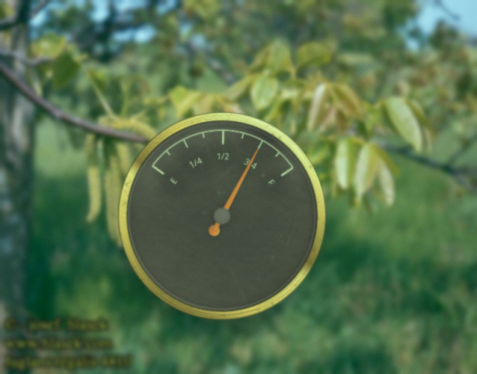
**0.75**
